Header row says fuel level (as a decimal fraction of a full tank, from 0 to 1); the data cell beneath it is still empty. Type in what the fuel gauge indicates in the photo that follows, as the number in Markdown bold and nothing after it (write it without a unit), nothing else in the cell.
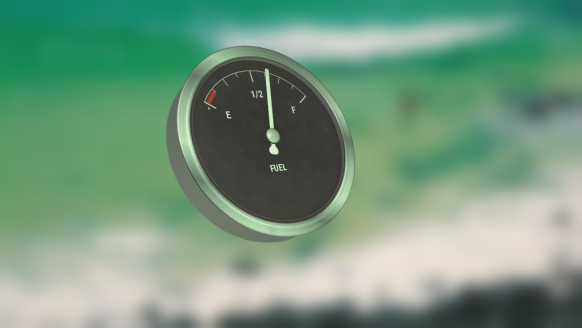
**0.625**
